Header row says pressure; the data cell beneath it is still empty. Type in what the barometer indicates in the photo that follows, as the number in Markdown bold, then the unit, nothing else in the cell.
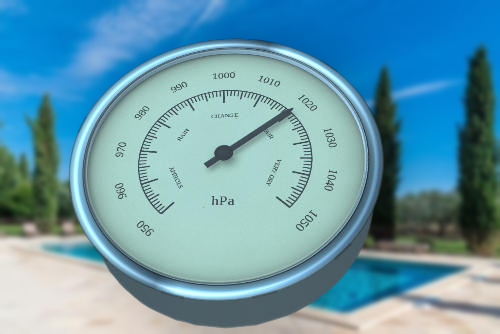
**1020** hPa
